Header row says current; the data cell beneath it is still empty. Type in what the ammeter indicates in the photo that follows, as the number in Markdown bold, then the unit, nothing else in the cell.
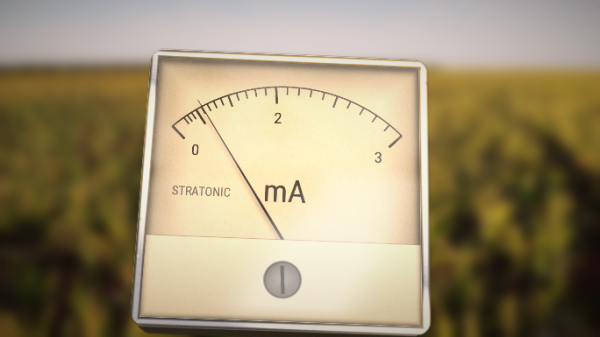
**1.1** mA
